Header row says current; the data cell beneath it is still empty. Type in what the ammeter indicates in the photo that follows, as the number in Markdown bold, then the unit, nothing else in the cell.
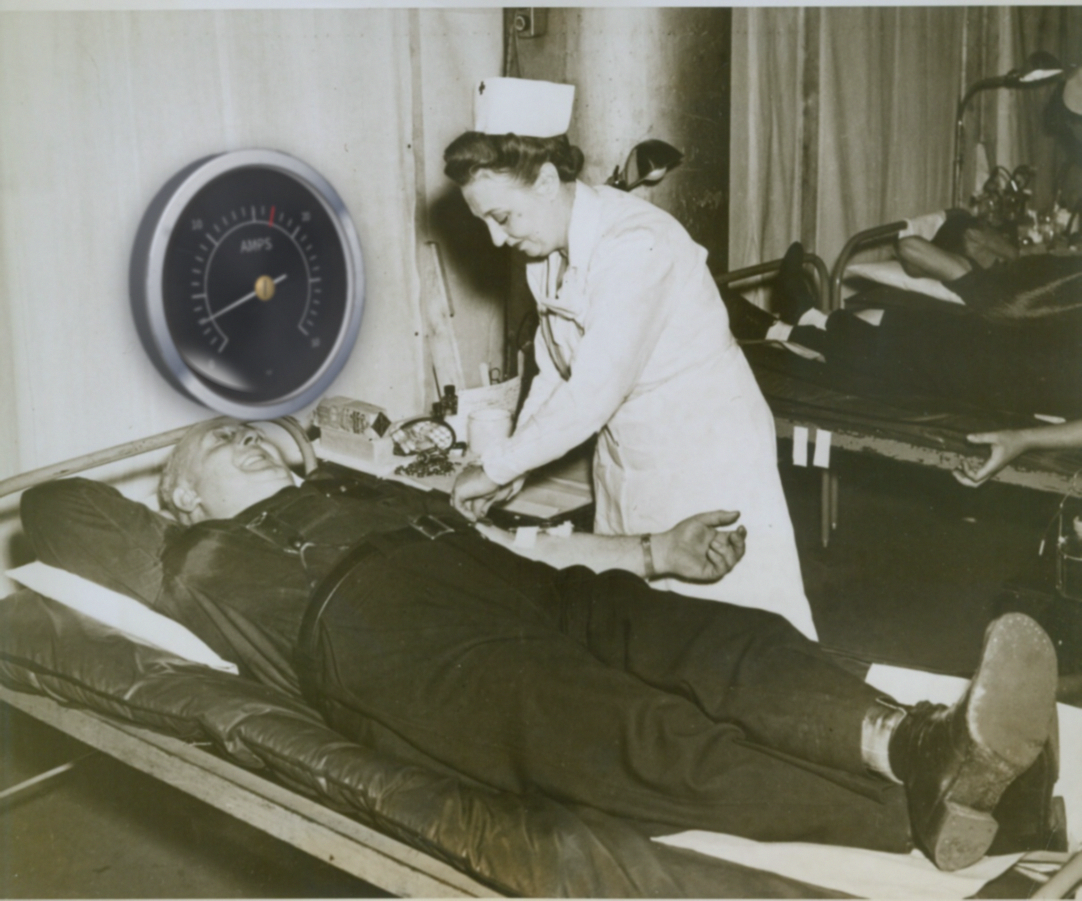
**3** A
